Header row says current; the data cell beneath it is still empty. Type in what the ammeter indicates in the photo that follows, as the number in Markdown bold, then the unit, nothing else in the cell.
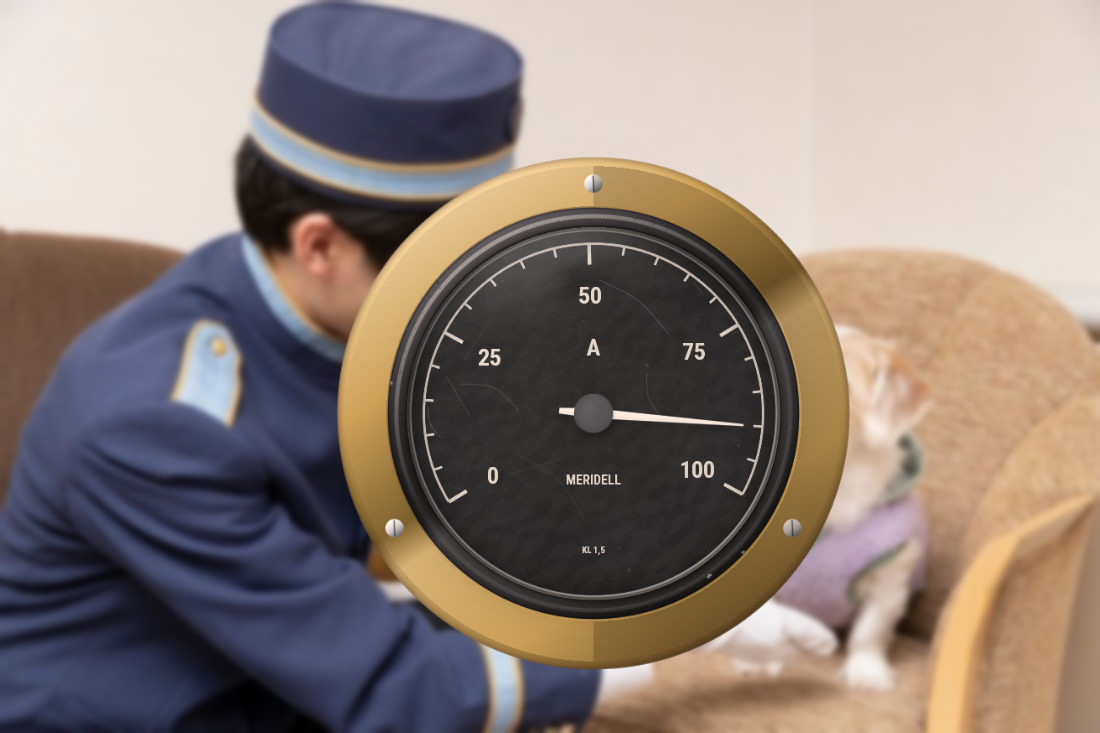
**90** A
